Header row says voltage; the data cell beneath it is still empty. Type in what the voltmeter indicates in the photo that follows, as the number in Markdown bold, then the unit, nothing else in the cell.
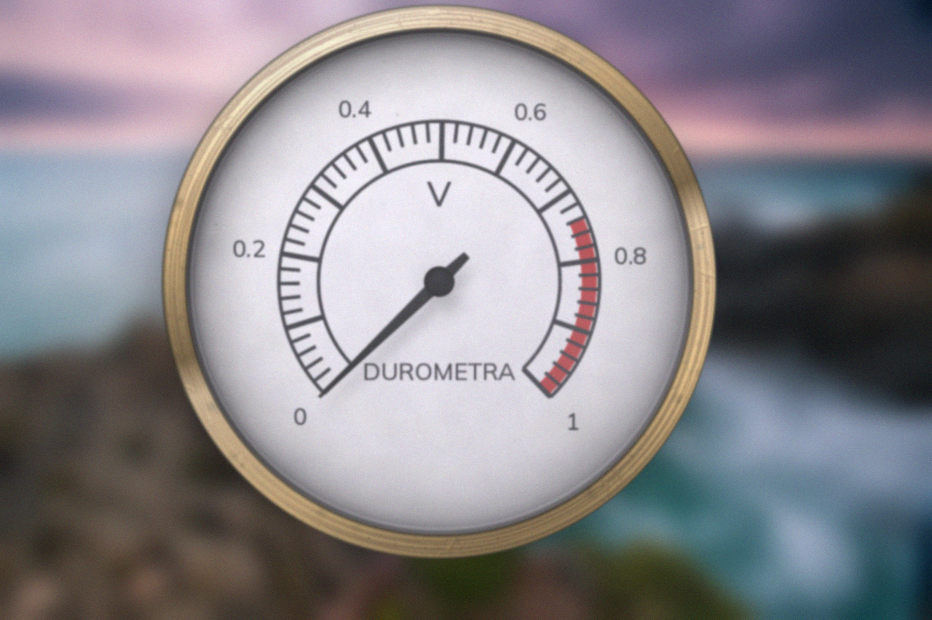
**0** V
